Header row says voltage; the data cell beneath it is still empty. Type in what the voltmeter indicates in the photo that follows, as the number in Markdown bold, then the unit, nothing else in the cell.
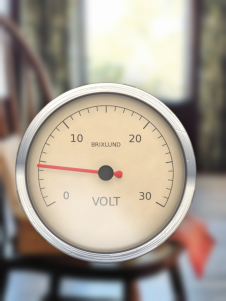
**4.5** V
